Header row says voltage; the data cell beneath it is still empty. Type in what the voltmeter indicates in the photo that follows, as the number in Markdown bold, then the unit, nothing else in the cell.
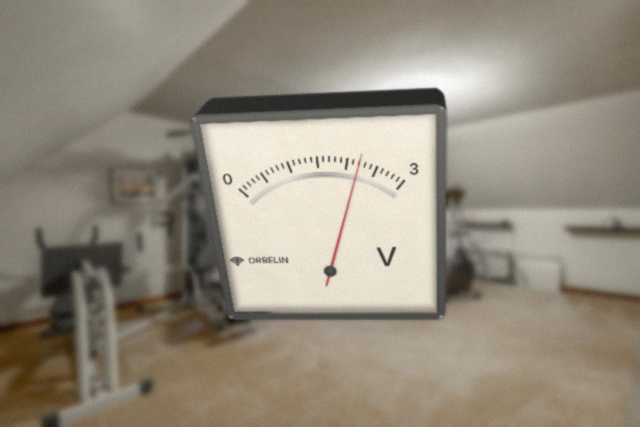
**2.2** V
